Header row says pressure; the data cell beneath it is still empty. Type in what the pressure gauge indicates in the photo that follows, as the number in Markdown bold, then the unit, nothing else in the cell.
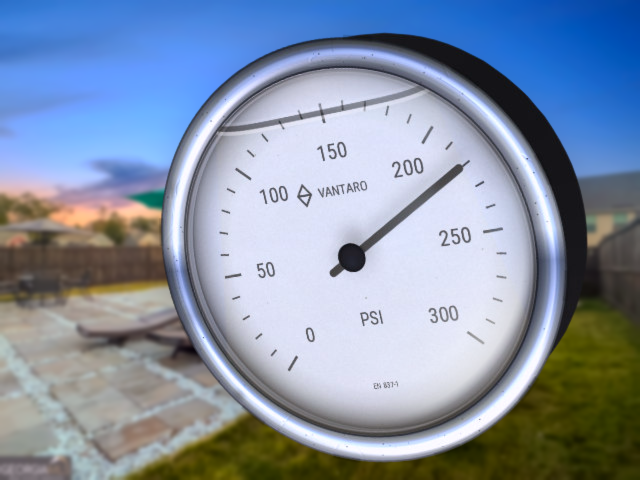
**220** psi
